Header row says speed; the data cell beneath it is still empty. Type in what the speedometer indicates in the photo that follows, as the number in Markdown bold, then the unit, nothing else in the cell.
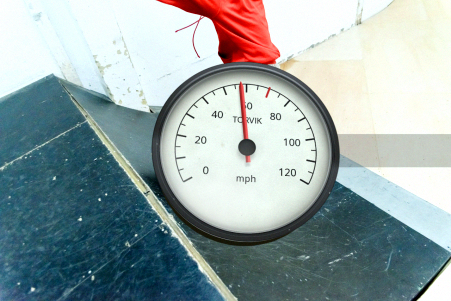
**57.5** mph
